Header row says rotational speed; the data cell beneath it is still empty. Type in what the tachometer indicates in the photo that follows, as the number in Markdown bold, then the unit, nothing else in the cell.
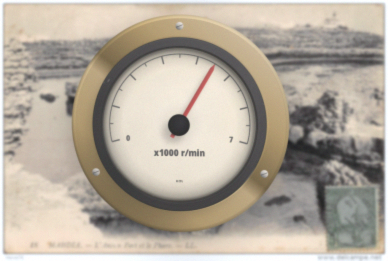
**4500** rpm
